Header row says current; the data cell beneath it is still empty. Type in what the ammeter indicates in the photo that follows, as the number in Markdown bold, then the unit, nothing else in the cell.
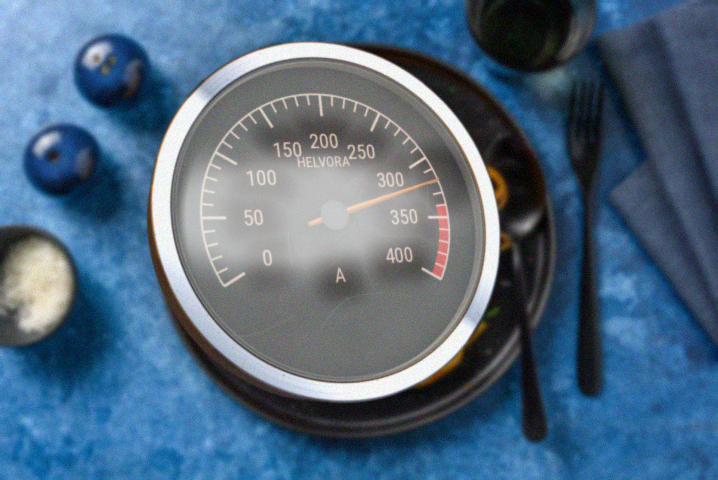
**320** A
